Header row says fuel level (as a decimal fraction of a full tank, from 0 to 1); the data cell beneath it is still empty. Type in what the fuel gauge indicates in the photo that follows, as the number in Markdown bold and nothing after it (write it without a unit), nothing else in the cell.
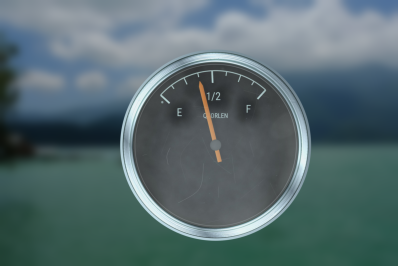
**0.375**
